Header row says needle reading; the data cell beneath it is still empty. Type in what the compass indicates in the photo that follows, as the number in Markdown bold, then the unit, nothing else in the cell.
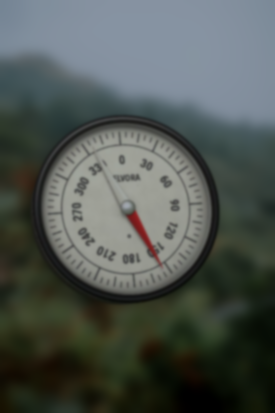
**155** °
